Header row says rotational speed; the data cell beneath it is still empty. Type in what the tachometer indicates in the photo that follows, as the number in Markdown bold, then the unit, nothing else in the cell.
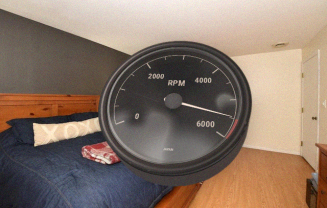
**5500** rpm
